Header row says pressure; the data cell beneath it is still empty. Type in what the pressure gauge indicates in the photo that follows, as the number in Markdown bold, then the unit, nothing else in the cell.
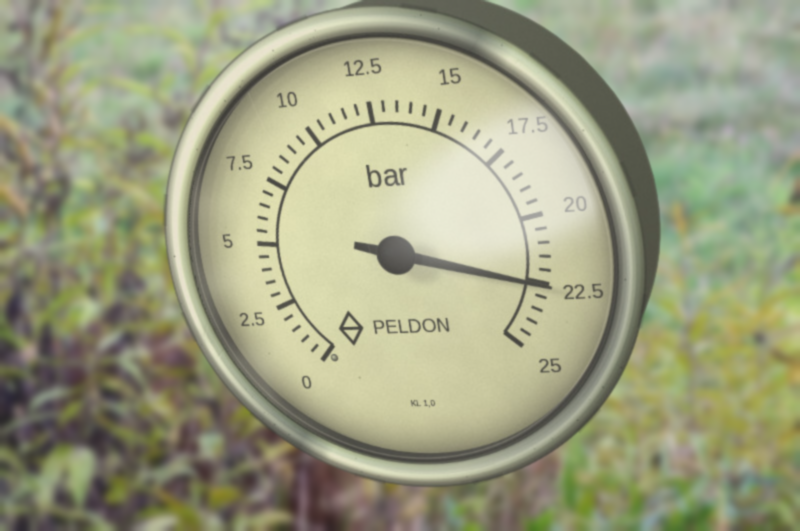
**22.5** bar
